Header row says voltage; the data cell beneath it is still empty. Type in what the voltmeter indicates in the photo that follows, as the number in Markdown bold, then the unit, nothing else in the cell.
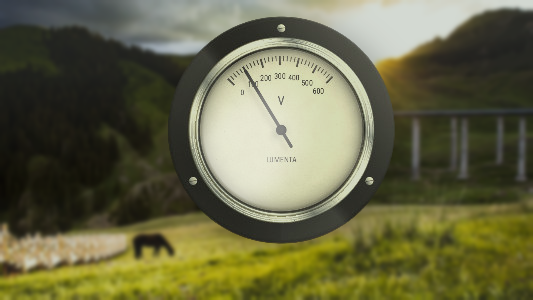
**100** V
